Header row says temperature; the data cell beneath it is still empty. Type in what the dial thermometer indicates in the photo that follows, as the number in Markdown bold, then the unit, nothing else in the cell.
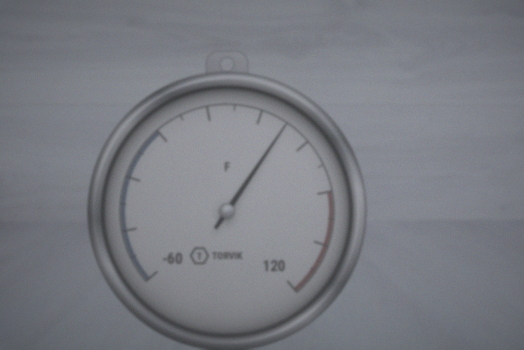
**50** °F
